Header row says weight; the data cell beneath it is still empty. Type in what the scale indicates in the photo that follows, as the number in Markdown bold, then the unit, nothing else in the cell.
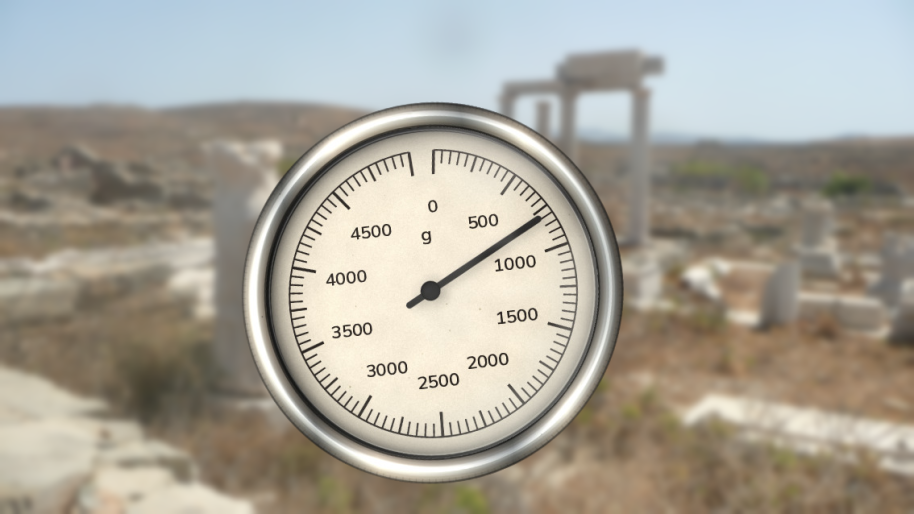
**800** g
